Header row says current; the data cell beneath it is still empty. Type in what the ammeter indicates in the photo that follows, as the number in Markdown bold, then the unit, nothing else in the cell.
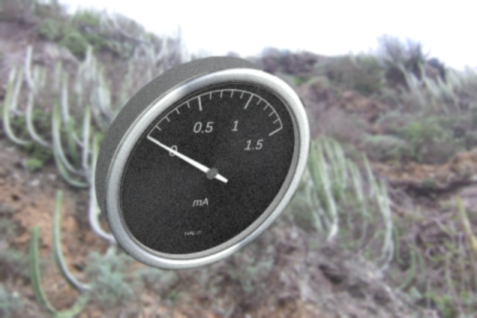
**0** mA
